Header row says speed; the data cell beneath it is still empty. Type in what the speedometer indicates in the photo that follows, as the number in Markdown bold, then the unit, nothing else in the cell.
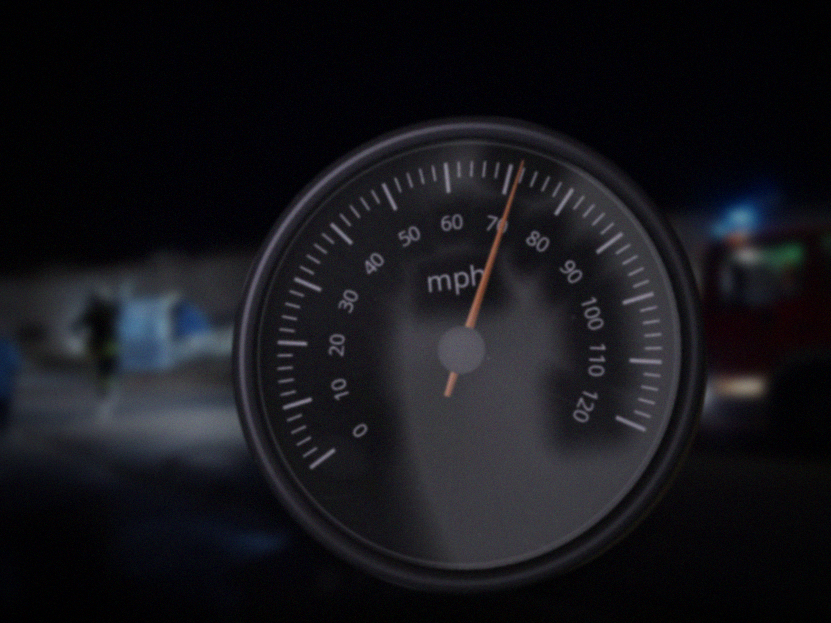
**72** mph
